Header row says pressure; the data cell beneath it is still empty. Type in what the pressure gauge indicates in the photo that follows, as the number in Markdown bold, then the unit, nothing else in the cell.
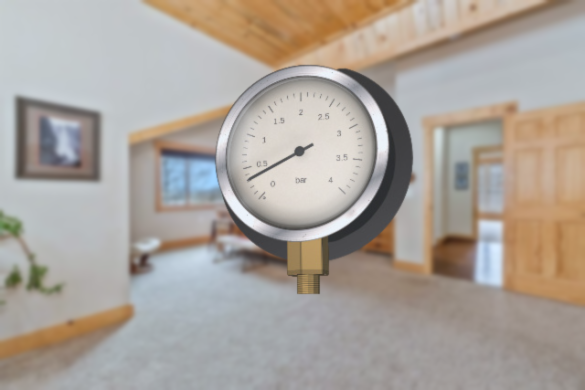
**0.3** bar
